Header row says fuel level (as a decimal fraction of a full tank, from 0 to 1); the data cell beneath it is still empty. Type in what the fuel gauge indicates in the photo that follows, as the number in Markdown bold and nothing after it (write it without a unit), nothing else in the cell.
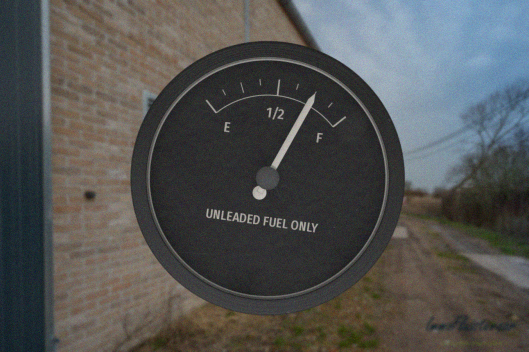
**0.75**
